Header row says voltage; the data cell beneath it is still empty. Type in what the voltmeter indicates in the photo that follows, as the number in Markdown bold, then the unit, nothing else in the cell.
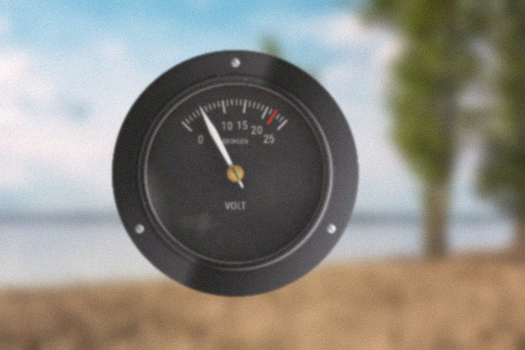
**5** V
